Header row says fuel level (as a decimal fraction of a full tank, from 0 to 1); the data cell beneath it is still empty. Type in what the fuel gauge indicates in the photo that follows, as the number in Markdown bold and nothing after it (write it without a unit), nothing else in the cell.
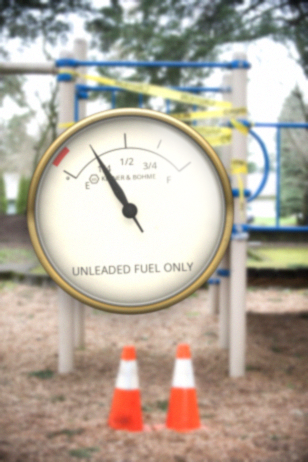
**0.25**
